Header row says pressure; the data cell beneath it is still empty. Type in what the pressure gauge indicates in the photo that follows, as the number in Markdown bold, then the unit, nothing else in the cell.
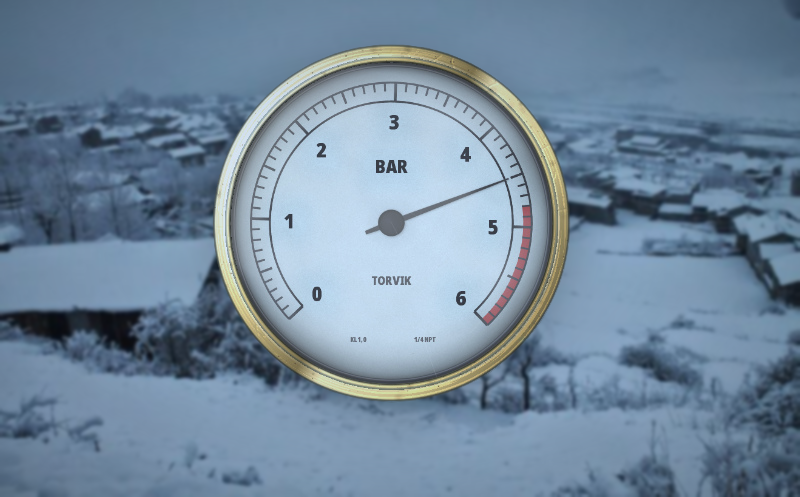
**4.5** bar
